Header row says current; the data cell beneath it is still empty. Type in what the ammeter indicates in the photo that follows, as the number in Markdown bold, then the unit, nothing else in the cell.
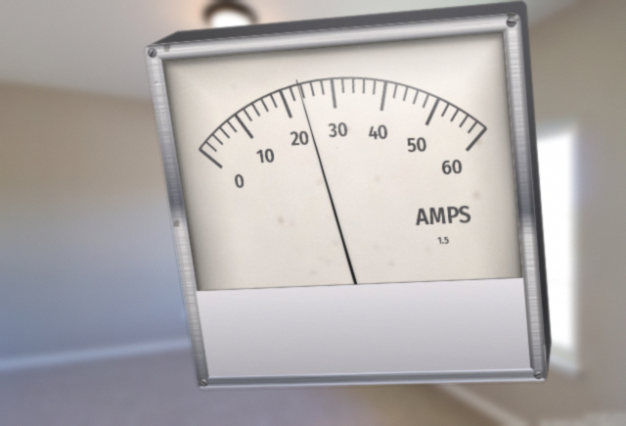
**24** A
